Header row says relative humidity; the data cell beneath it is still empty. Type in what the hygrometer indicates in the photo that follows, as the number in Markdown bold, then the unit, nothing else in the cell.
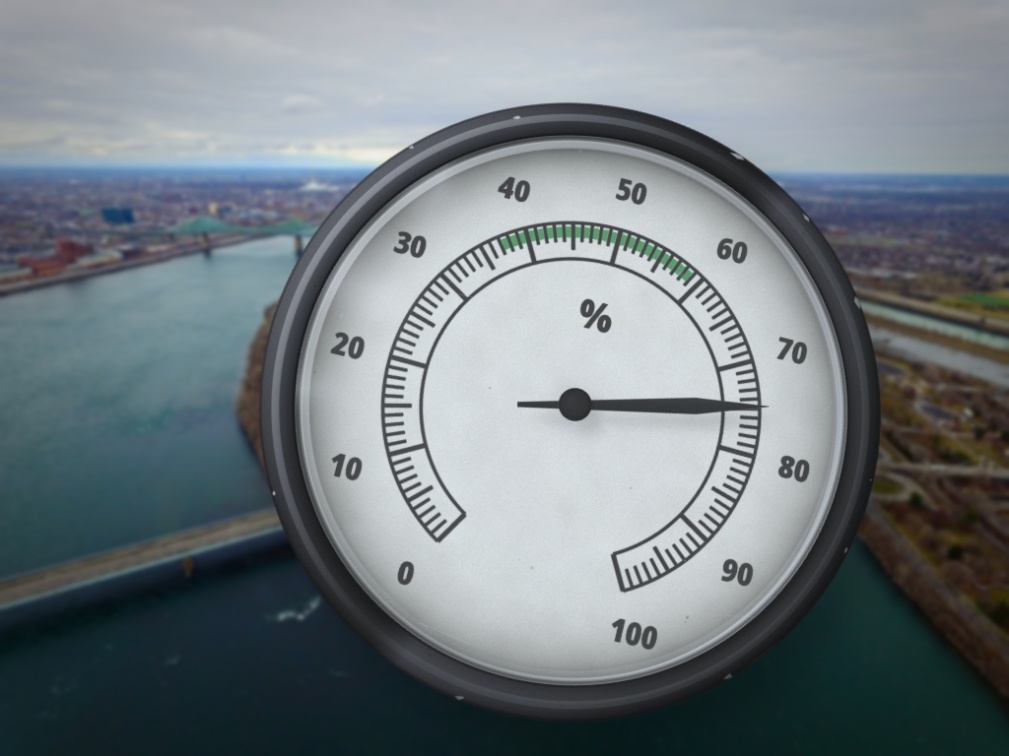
**75** %
